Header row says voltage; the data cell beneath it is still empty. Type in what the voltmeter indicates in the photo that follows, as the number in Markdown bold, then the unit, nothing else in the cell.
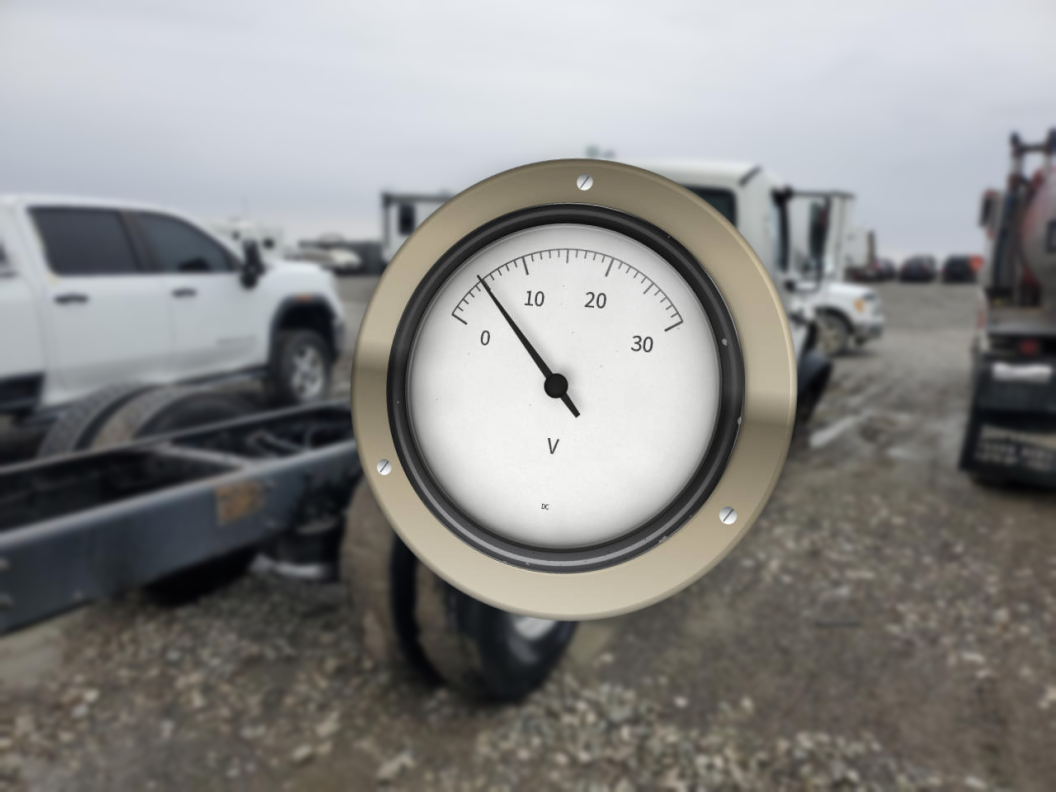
**5** V
